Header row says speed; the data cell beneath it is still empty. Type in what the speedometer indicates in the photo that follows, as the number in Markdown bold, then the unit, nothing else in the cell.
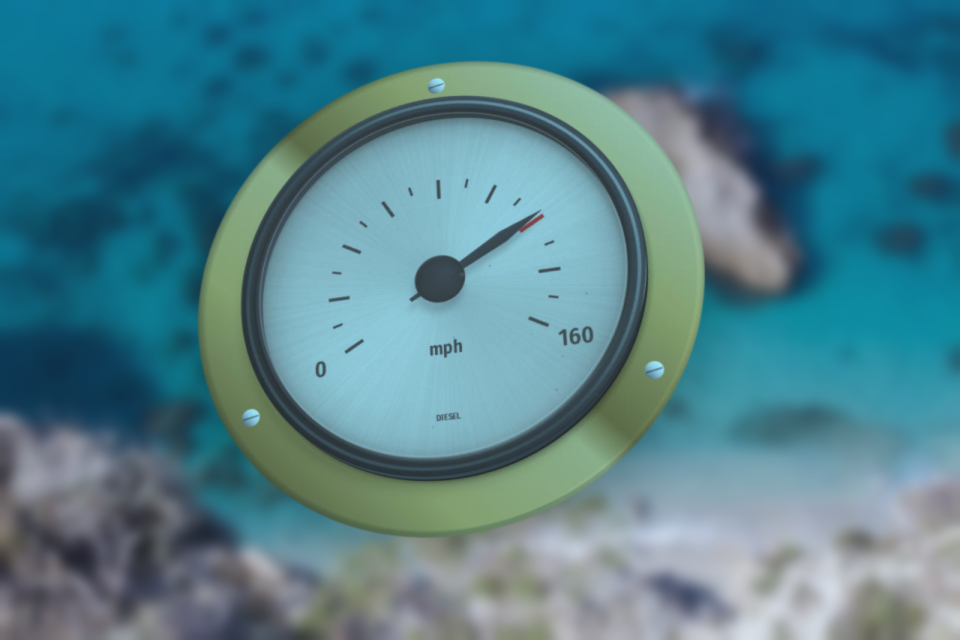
**120** mph
